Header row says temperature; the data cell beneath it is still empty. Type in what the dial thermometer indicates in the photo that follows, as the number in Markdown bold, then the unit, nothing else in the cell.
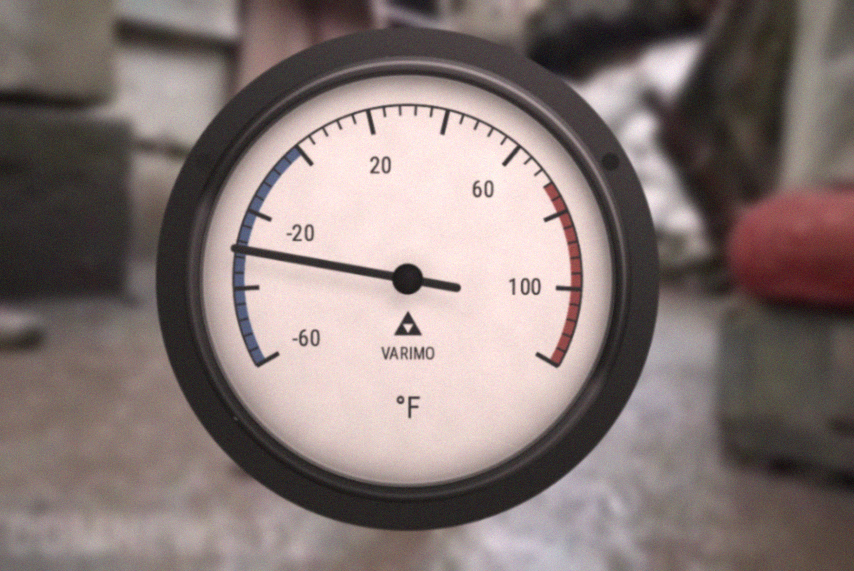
**-30** °F
